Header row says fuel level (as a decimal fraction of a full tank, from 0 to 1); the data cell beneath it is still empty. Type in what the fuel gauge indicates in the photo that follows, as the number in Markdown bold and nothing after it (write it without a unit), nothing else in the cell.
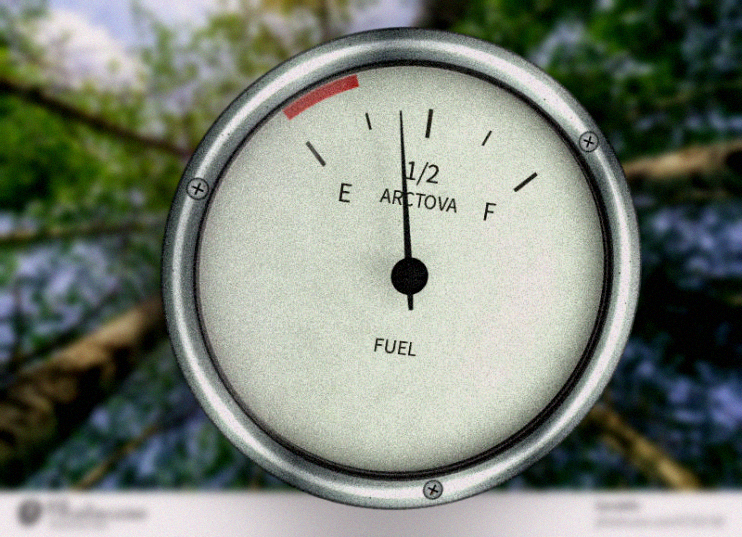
**0.375**
